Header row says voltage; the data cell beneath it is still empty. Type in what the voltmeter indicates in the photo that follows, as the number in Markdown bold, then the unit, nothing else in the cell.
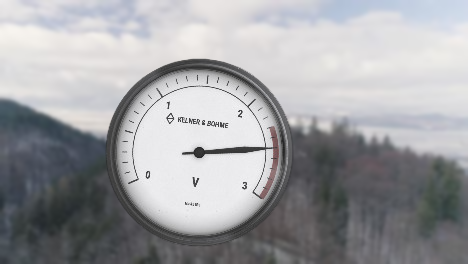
**2.5** V
